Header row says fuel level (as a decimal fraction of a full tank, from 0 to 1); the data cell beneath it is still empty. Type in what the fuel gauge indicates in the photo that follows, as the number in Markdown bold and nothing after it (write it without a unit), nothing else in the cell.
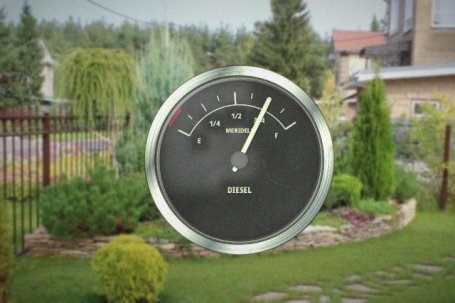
**0.75**
